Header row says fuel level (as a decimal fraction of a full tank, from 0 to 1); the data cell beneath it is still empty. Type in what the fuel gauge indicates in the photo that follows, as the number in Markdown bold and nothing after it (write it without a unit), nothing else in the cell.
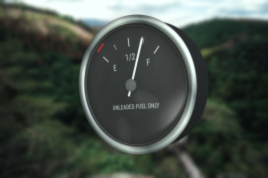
**0.75**
